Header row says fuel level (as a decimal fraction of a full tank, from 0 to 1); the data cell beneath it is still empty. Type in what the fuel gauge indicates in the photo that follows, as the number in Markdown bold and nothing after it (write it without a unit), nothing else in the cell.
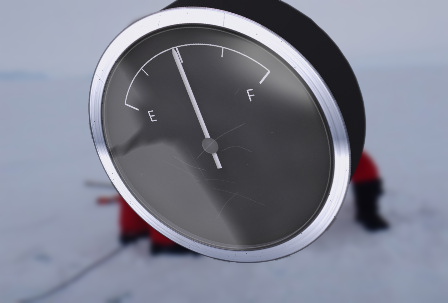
**0.5**
